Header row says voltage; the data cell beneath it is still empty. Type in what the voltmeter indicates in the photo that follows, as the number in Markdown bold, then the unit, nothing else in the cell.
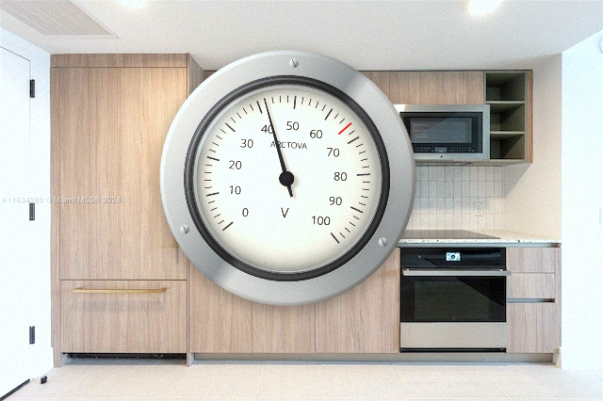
**42** V
